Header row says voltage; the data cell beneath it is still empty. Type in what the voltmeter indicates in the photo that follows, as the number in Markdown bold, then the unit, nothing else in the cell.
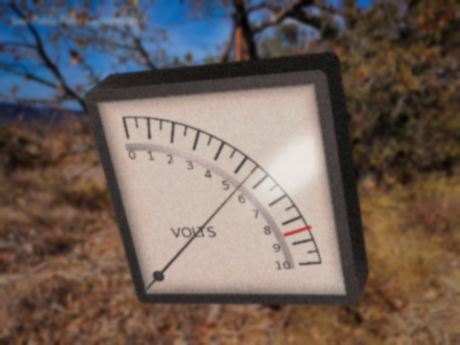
**5.5** V
